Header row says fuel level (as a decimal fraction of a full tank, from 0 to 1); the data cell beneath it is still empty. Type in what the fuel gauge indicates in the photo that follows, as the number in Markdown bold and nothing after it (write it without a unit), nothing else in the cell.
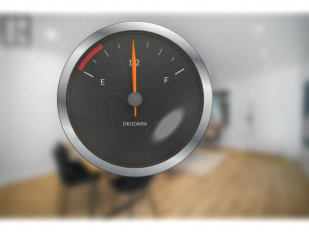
**0.5**
